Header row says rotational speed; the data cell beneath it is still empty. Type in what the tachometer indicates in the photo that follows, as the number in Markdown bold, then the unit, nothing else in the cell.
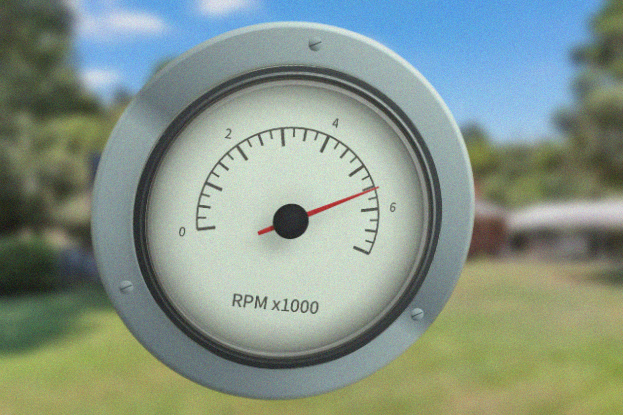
**5500** rpm
